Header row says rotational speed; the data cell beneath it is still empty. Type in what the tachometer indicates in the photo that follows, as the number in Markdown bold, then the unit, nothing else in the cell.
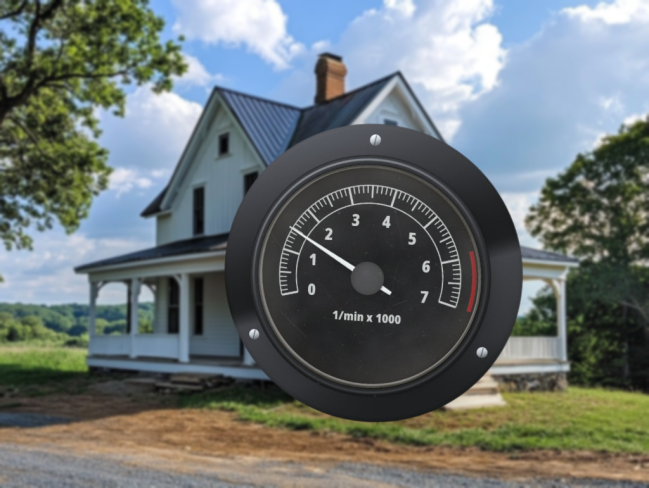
**1500** rpm
